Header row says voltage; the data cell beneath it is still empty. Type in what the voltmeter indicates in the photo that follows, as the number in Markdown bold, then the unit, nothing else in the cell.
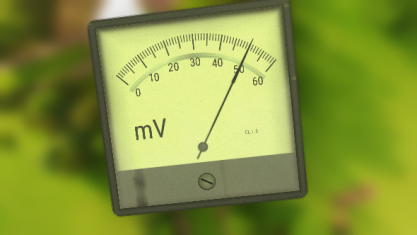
**50** mV
